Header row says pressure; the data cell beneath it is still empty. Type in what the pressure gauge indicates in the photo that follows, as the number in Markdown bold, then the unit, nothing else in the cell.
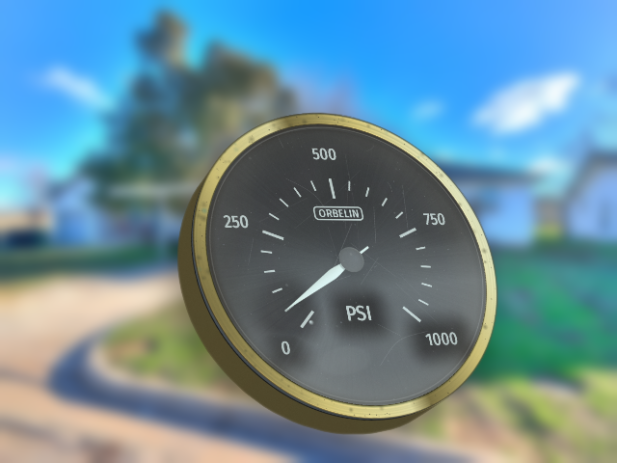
**50** psi
